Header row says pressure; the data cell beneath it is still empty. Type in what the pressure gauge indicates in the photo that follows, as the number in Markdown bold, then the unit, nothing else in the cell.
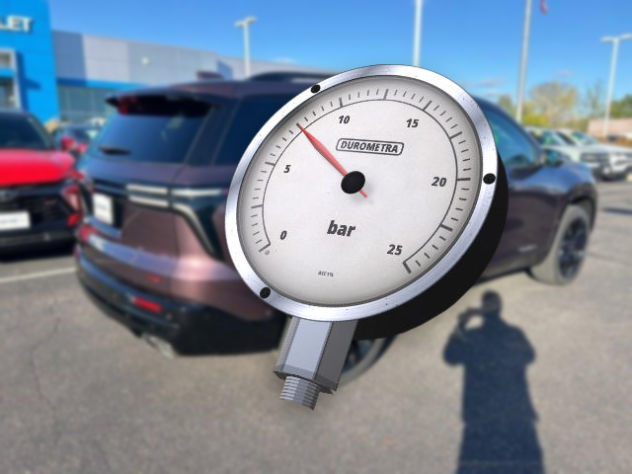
**7.5** bar
